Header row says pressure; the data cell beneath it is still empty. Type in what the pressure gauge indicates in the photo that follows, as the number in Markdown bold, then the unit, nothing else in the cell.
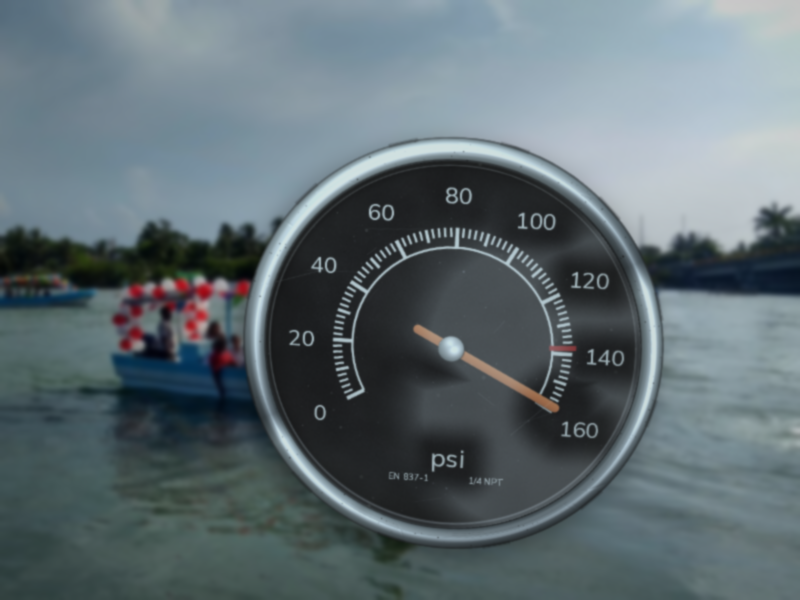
**158** psi
